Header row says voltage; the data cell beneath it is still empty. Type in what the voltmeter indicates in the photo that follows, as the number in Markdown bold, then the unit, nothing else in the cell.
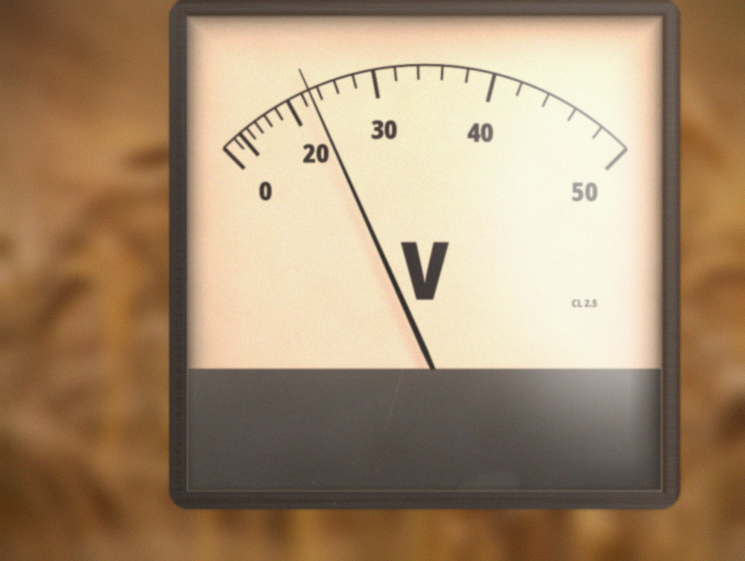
**23** V
